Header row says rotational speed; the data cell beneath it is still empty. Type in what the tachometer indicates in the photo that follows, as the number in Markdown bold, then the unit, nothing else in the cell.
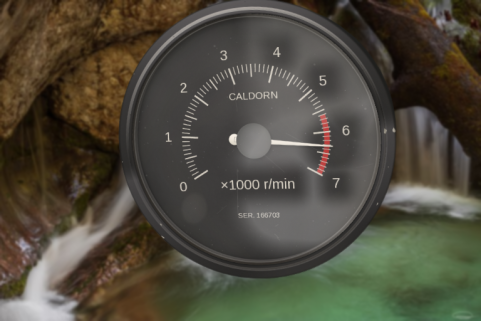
**6300** rpm
